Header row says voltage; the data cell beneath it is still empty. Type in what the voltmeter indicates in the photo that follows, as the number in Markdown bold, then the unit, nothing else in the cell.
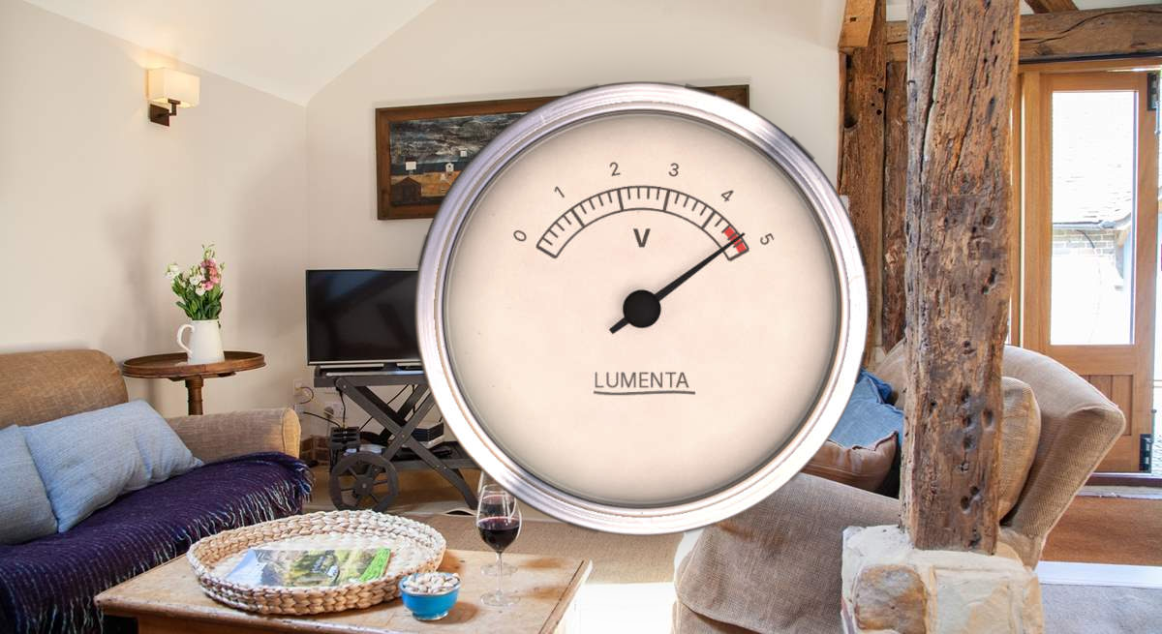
**4.7** V
